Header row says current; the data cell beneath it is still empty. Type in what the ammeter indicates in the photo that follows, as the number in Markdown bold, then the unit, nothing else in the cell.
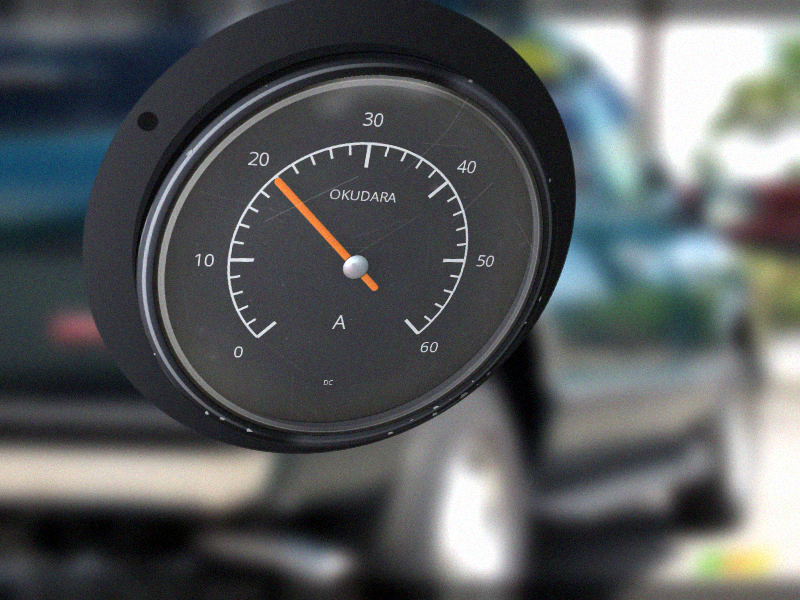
**20** A
